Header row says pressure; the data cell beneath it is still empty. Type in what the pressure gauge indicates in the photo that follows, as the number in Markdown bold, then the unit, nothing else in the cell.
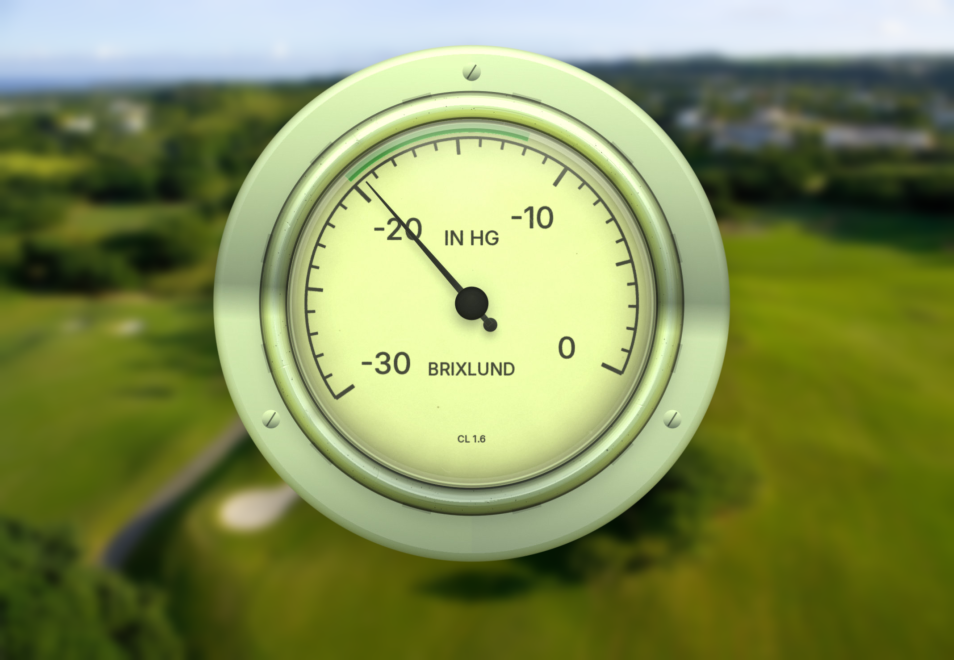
**-19.5** inHg
